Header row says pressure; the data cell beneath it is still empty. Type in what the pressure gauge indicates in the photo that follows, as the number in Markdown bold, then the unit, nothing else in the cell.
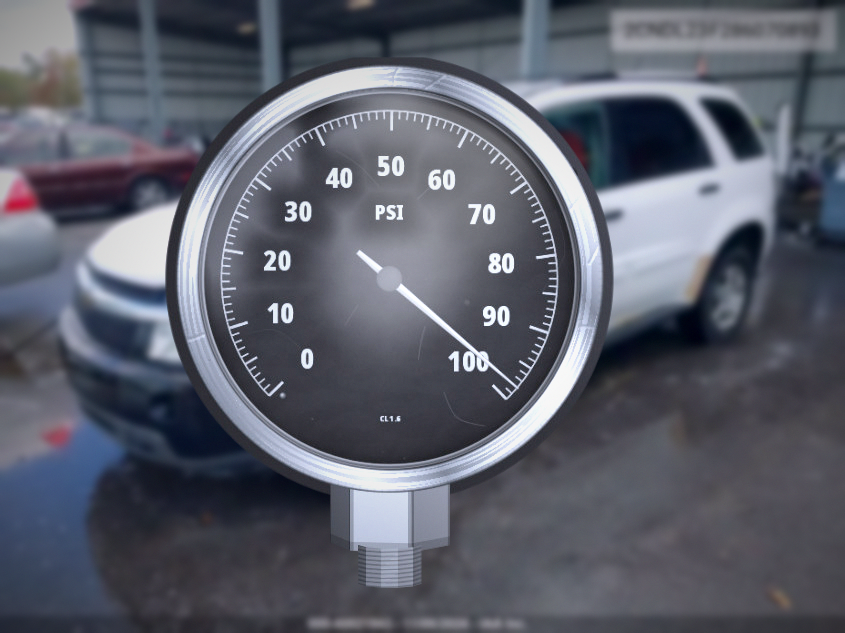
**98** psi
